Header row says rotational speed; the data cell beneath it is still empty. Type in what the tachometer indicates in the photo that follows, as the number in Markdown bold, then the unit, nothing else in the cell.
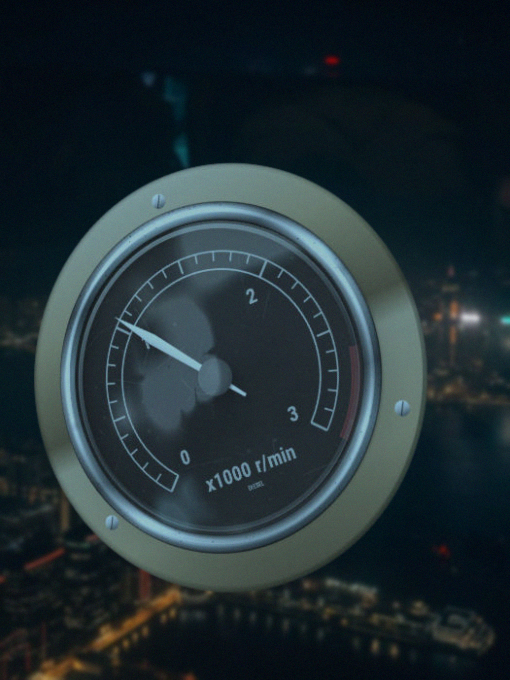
**1050** rpm
